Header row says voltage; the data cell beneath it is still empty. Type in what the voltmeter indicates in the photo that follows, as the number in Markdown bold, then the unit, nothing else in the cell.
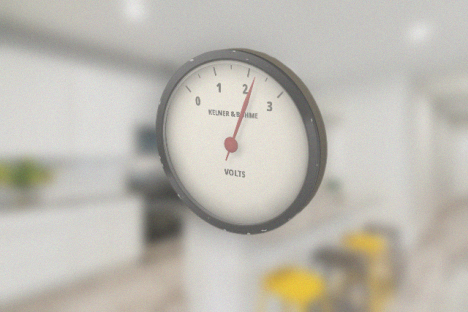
**2.25** V
